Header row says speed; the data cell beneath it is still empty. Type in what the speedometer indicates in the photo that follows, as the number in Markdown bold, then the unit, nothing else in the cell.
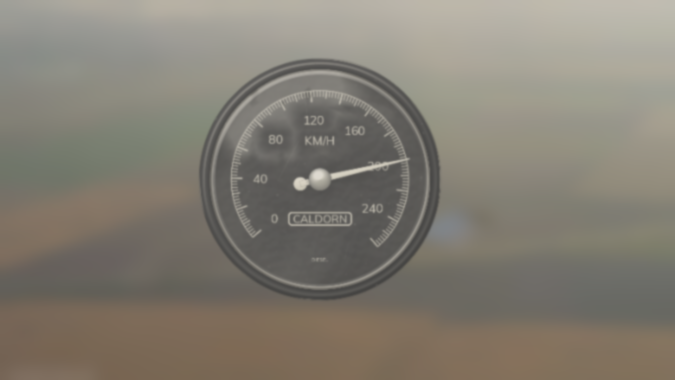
**200** km/h
